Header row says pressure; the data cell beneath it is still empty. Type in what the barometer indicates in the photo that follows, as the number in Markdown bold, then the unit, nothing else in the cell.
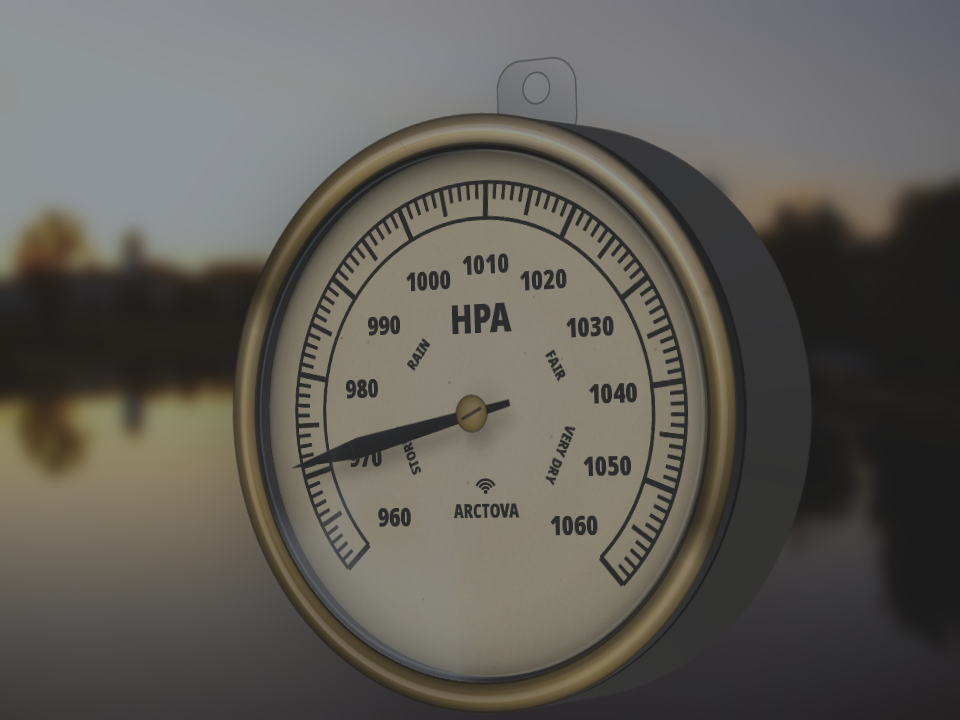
**971** hPa
